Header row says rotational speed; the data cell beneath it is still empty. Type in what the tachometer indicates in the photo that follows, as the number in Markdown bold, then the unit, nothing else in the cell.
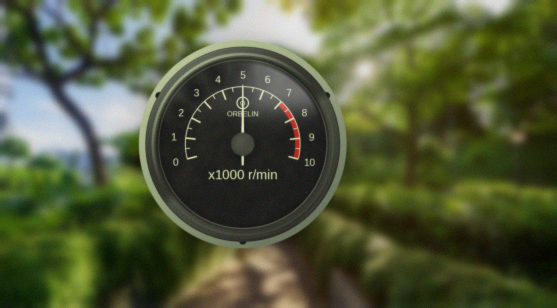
**5000** rpm
